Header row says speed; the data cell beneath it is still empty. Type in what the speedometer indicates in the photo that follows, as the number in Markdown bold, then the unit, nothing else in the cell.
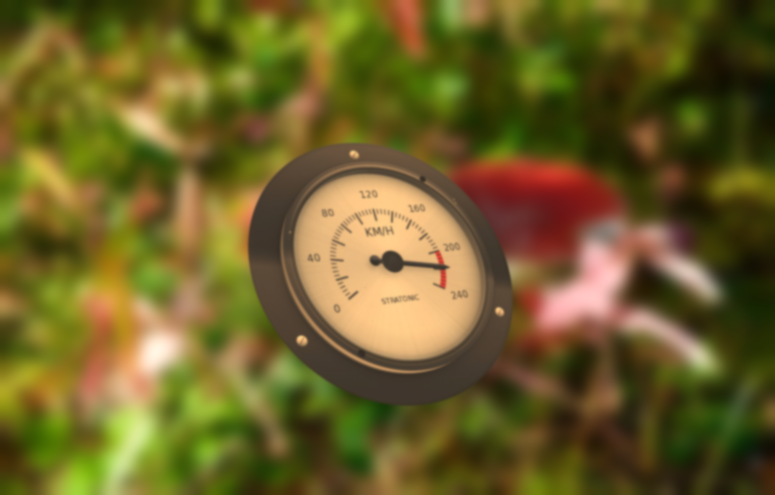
**220** km/h
